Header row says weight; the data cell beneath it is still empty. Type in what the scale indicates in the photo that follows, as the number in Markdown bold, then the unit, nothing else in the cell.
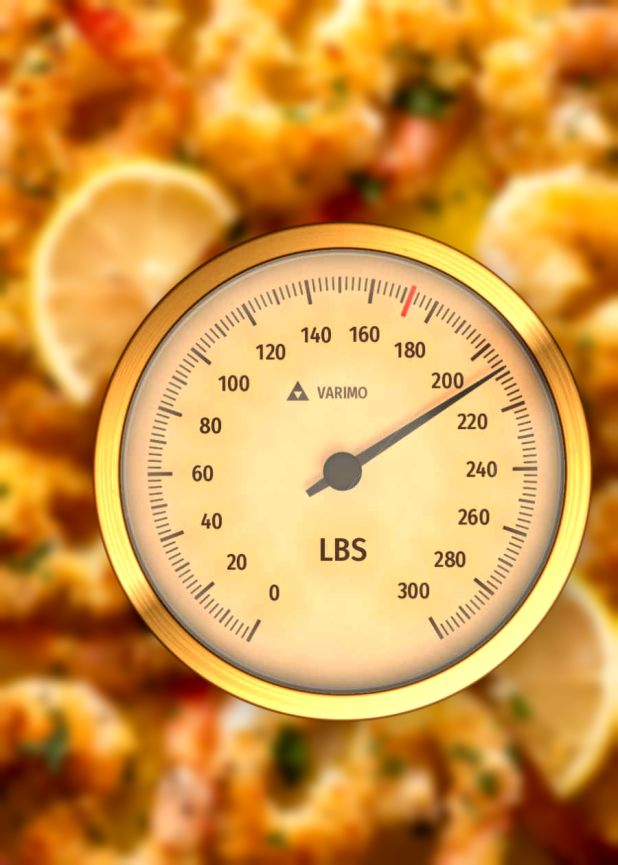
**208** lb
